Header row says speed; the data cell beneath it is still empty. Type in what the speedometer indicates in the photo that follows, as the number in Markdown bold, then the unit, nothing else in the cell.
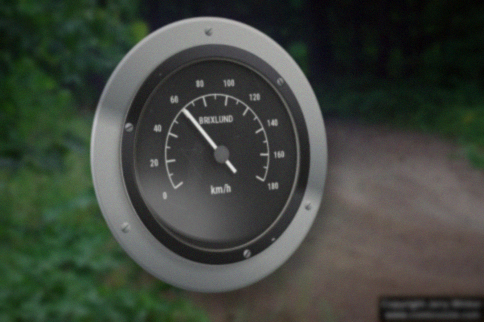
**60** km/h
